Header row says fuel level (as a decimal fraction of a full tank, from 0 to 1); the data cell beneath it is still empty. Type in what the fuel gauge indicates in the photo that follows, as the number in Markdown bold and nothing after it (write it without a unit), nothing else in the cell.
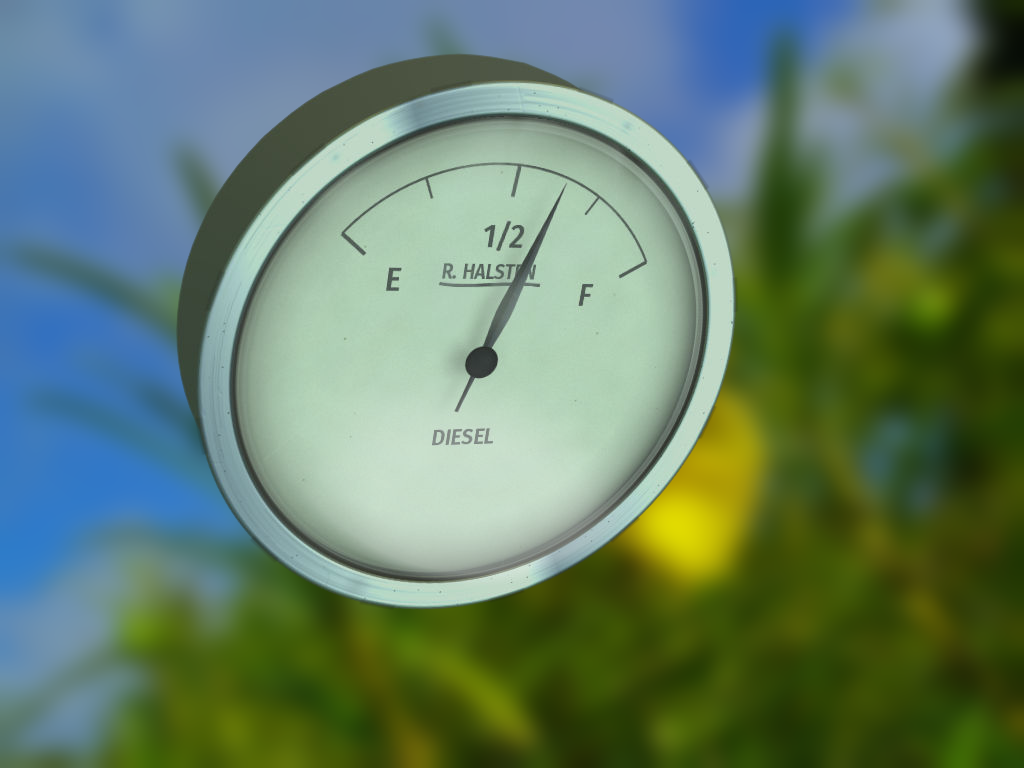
**0.625**
